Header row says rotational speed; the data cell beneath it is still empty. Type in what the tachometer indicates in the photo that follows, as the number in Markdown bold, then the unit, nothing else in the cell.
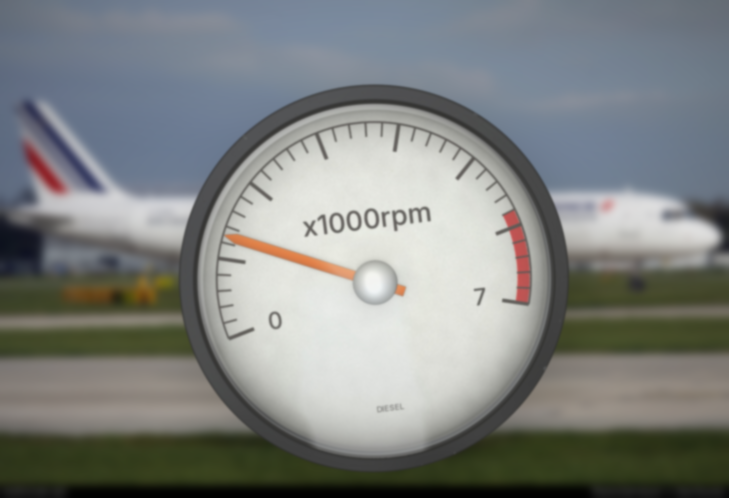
**1300** rpm
